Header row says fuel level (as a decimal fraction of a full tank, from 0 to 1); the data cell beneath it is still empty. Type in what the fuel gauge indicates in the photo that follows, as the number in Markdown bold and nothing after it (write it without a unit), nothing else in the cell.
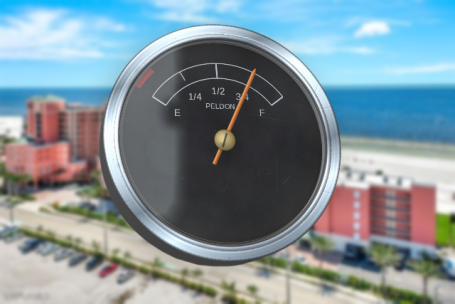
**0.75**
